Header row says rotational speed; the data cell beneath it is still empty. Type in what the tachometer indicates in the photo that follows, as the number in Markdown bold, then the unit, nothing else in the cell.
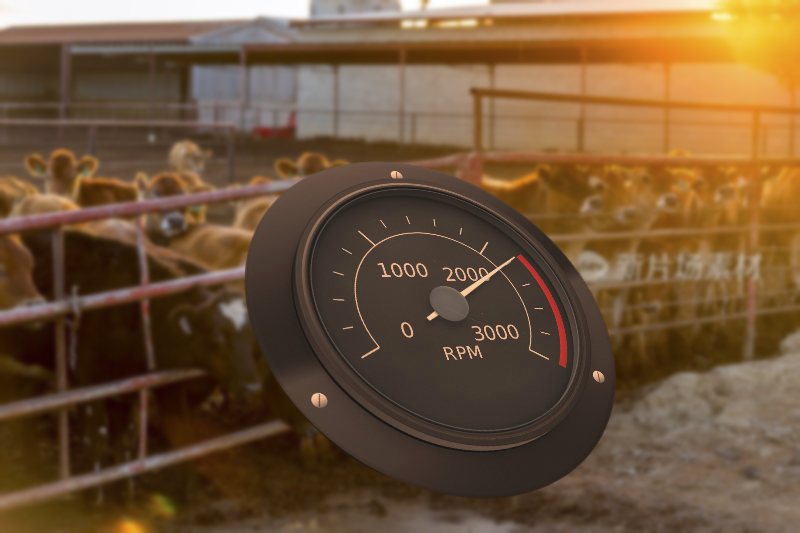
**2200** rpm
